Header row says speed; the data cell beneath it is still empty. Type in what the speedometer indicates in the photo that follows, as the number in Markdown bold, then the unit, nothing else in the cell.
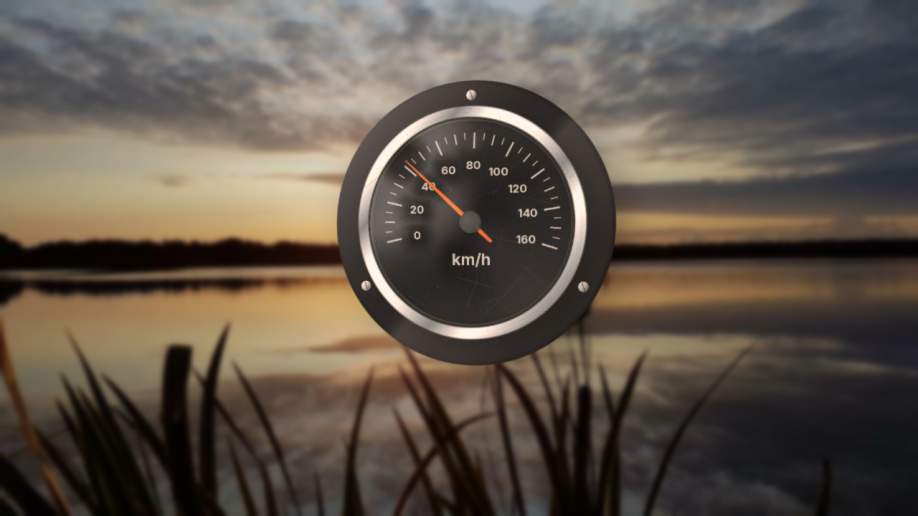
**42.5** km/h
